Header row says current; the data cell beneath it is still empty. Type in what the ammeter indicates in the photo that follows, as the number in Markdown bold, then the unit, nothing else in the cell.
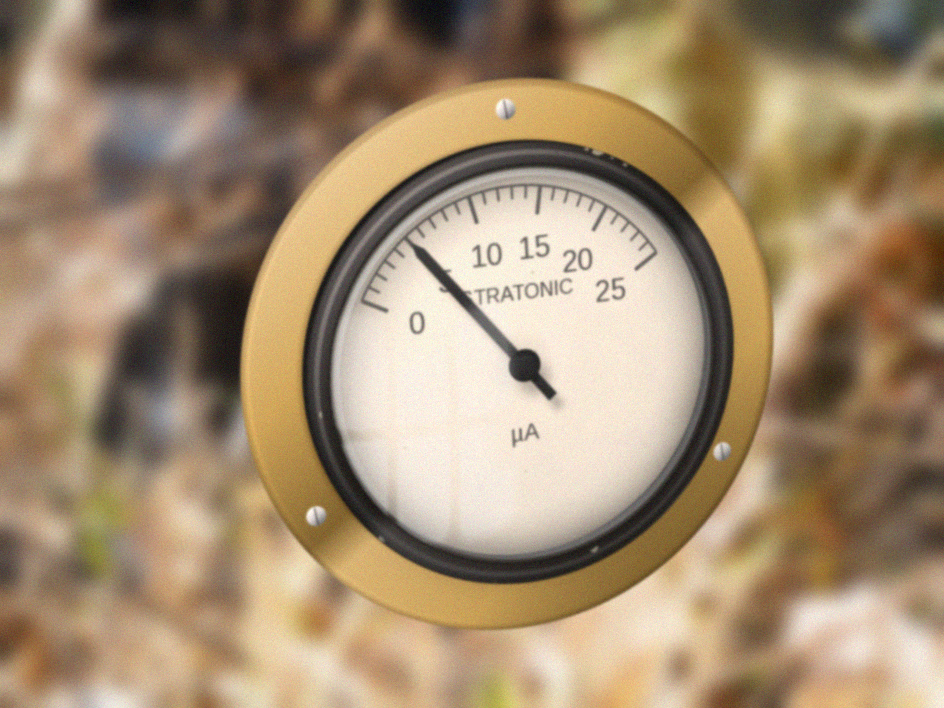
**5** µA
